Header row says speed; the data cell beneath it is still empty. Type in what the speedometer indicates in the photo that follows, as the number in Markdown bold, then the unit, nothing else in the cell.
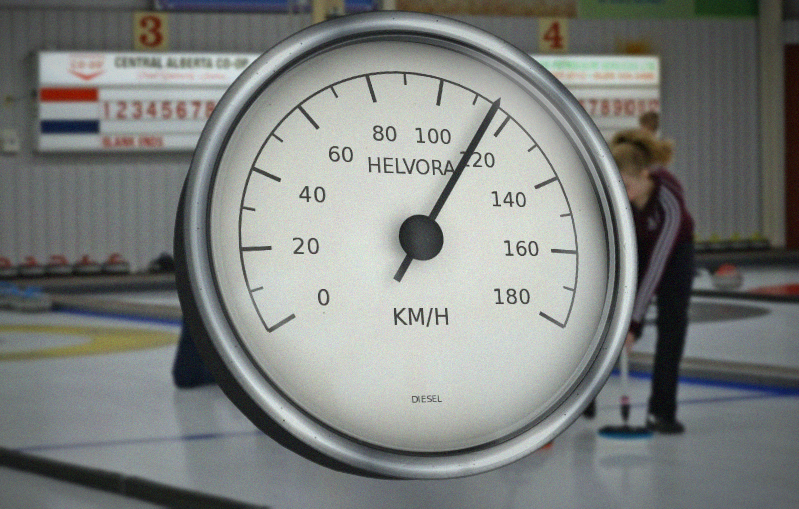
**115** km/h
